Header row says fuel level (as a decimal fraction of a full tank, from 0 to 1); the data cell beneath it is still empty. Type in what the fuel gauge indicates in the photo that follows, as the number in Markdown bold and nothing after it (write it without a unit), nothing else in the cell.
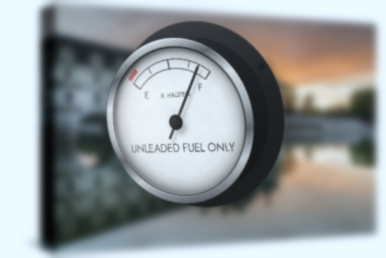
**0.875**
